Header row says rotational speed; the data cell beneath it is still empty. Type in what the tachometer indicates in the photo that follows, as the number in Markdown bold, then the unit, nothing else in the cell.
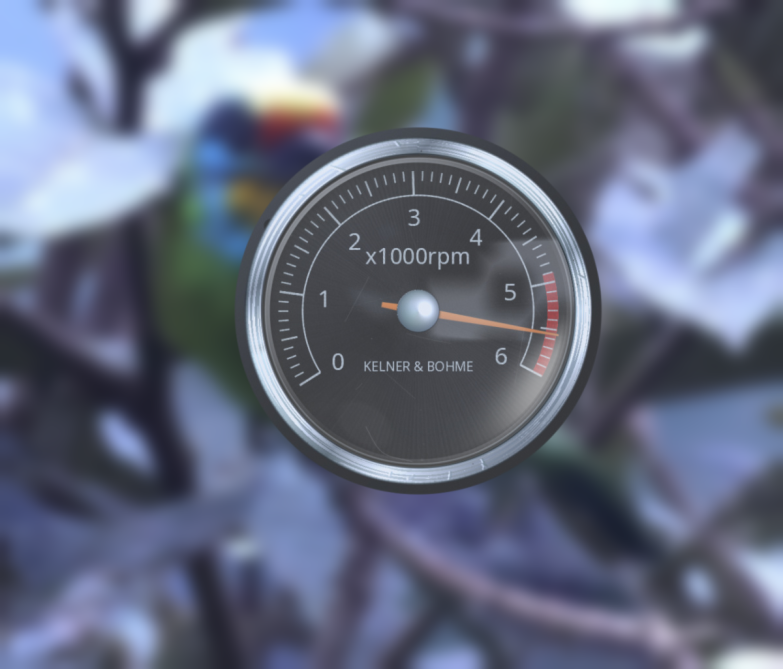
**5550** rpm
